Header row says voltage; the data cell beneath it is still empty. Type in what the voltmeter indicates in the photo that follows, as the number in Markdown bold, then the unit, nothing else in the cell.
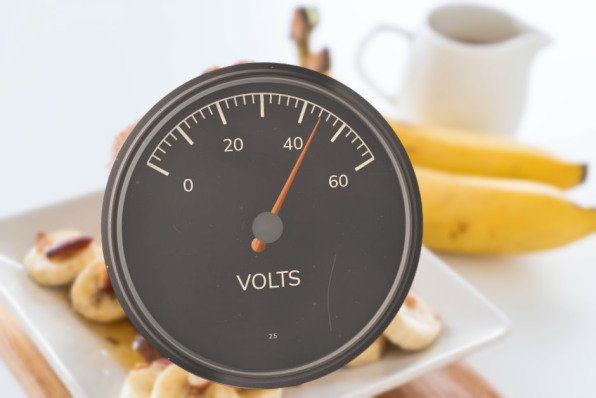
**44** V
